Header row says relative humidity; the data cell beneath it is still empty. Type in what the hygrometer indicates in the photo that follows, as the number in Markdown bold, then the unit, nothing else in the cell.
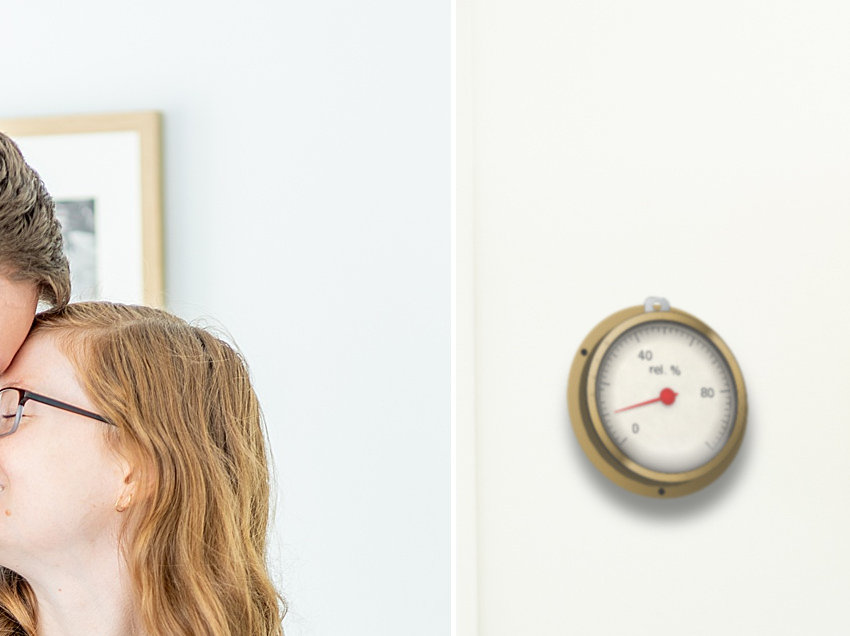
**10** %
